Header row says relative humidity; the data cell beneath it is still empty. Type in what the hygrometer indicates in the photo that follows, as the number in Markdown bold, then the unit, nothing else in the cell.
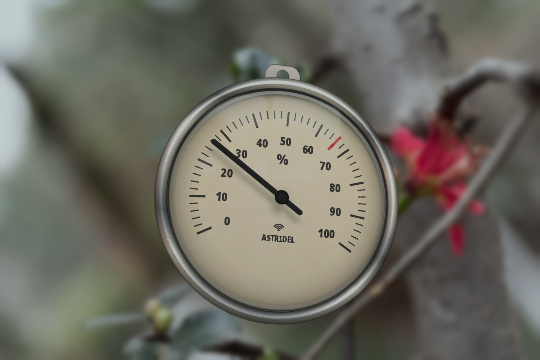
**26** %
